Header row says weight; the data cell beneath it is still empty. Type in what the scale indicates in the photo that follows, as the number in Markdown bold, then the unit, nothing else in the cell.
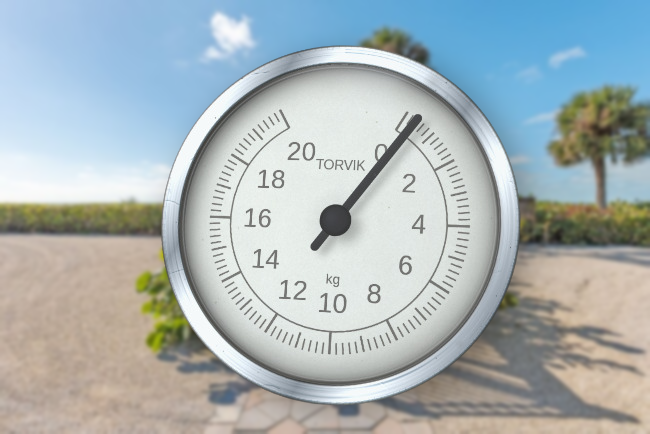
**0.4** kg
